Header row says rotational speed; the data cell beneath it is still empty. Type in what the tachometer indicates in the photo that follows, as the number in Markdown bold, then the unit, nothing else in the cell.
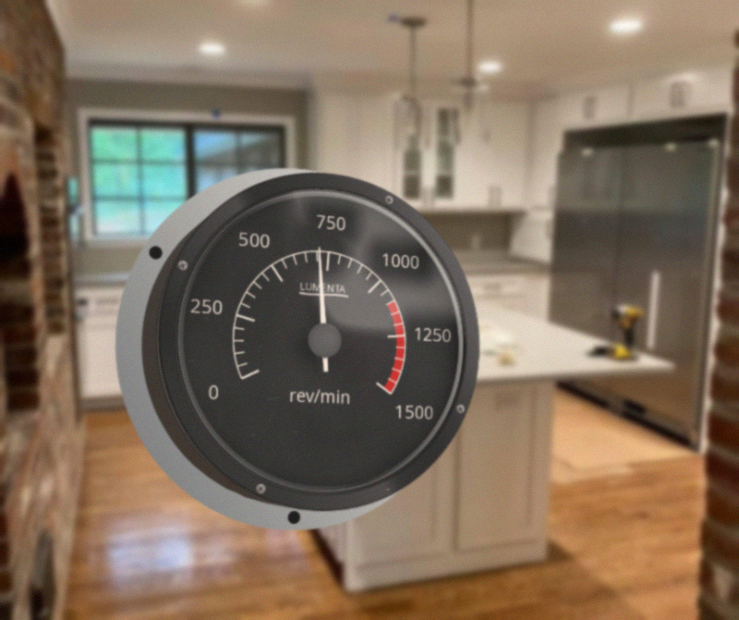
**700** rpm
